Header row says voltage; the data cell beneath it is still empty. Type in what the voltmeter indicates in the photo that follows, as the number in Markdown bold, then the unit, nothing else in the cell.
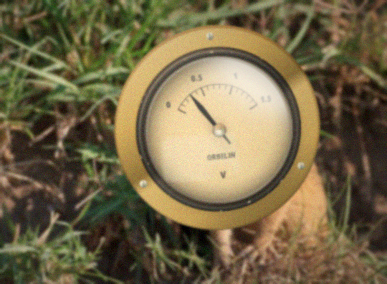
**0.3** V
